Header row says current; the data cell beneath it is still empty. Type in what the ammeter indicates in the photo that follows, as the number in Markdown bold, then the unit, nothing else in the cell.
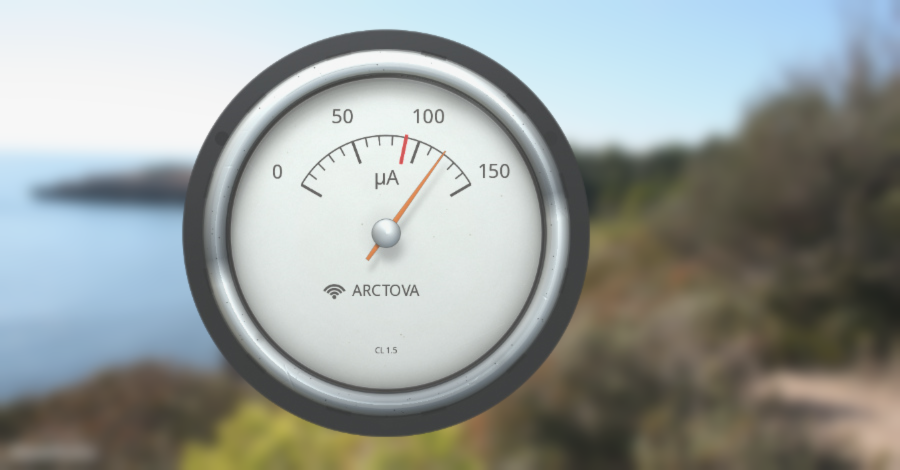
**120** µA
